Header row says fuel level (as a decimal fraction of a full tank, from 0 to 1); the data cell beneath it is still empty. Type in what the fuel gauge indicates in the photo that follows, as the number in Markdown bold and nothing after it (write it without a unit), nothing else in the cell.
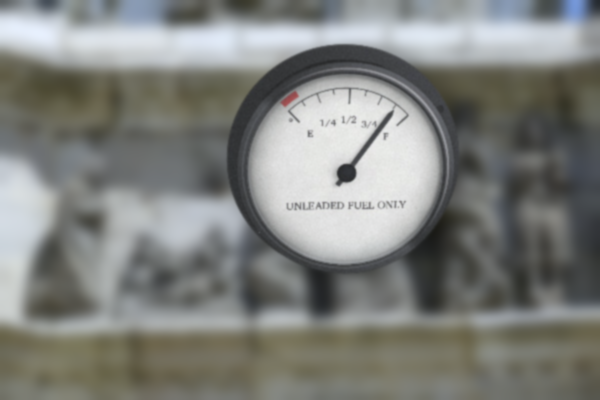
**0.875**
